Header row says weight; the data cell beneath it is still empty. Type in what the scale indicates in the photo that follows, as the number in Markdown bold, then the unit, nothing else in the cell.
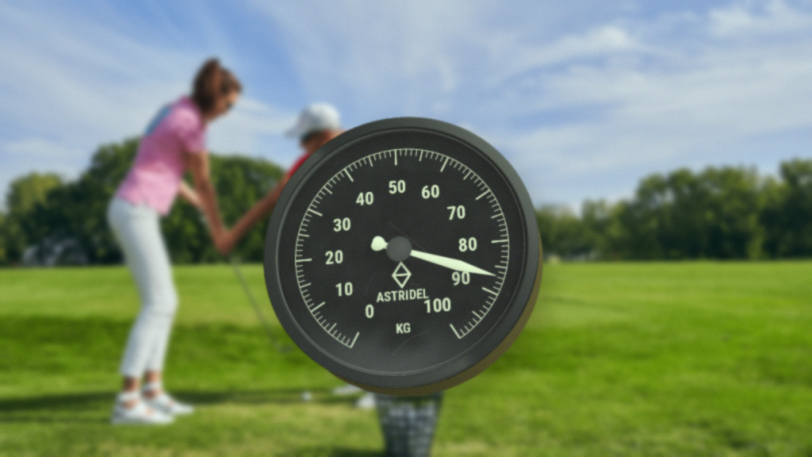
**87** kg
